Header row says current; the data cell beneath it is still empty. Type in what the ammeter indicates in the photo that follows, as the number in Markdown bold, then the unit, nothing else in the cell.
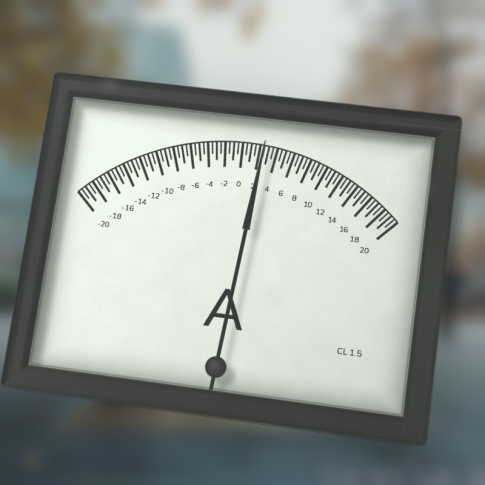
**2.5** A
